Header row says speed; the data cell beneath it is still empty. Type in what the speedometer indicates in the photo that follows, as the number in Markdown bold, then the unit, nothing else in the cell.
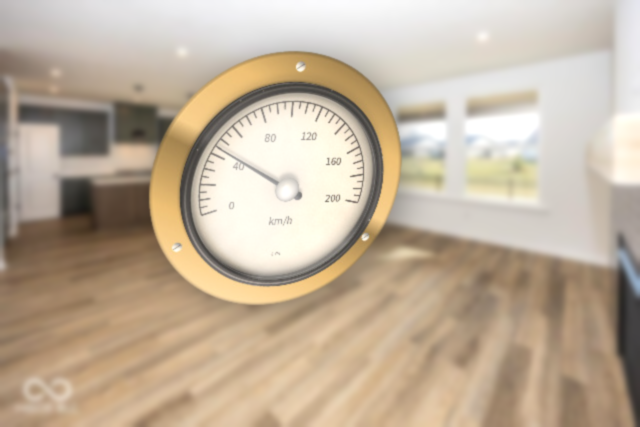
**45** km/h
